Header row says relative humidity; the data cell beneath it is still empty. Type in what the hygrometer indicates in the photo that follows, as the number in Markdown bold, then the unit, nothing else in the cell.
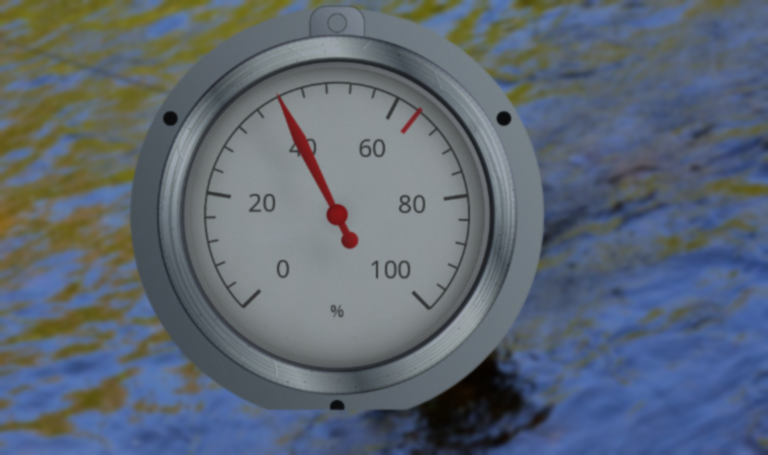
**40** %
